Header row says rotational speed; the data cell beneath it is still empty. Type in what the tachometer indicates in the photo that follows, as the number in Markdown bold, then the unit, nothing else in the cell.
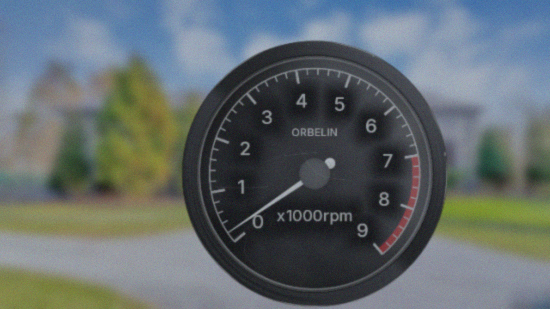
**200** rpm
